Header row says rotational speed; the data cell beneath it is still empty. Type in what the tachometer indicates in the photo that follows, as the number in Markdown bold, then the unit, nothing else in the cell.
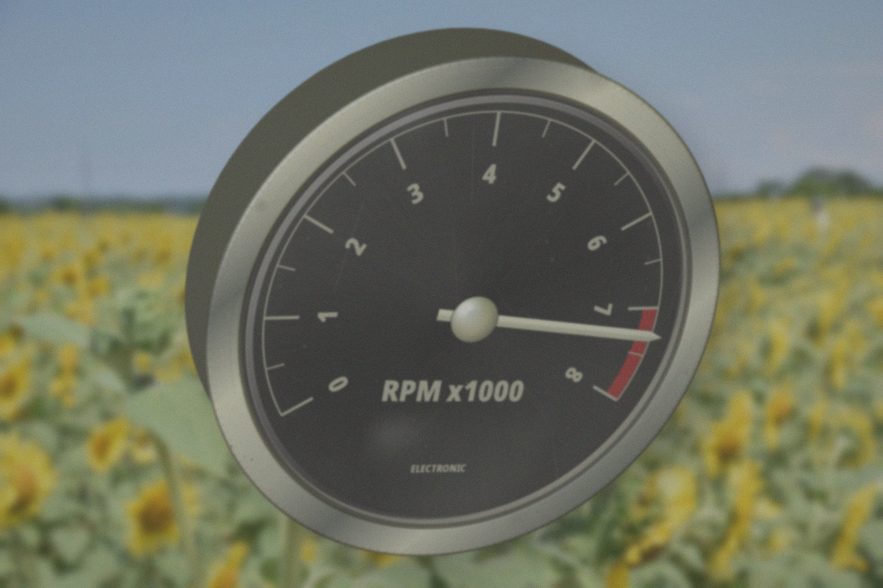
**7250** rpm
